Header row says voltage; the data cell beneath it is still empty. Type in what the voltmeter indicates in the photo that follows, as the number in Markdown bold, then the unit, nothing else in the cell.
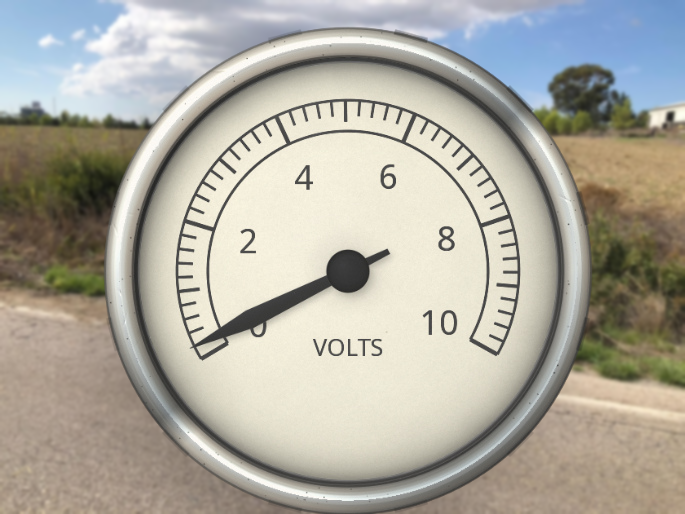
**0.2** V
